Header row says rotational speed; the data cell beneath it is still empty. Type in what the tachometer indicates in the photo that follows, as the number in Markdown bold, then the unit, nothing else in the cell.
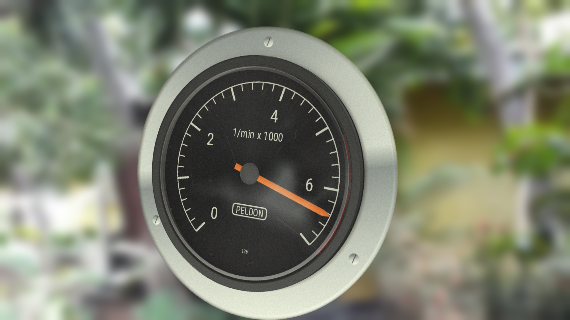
**6400** rpm
